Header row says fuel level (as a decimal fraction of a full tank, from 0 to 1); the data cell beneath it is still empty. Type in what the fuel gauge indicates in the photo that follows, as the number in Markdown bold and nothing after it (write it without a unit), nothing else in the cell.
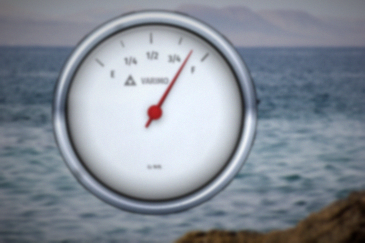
**0.875**
